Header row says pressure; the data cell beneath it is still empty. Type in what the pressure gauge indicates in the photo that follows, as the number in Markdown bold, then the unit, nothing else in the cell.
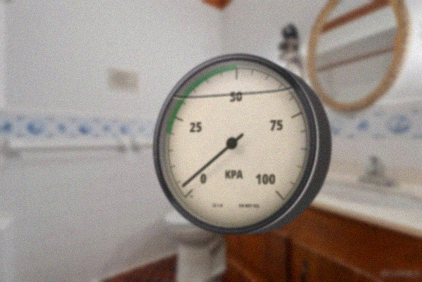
**2.5** kPa
